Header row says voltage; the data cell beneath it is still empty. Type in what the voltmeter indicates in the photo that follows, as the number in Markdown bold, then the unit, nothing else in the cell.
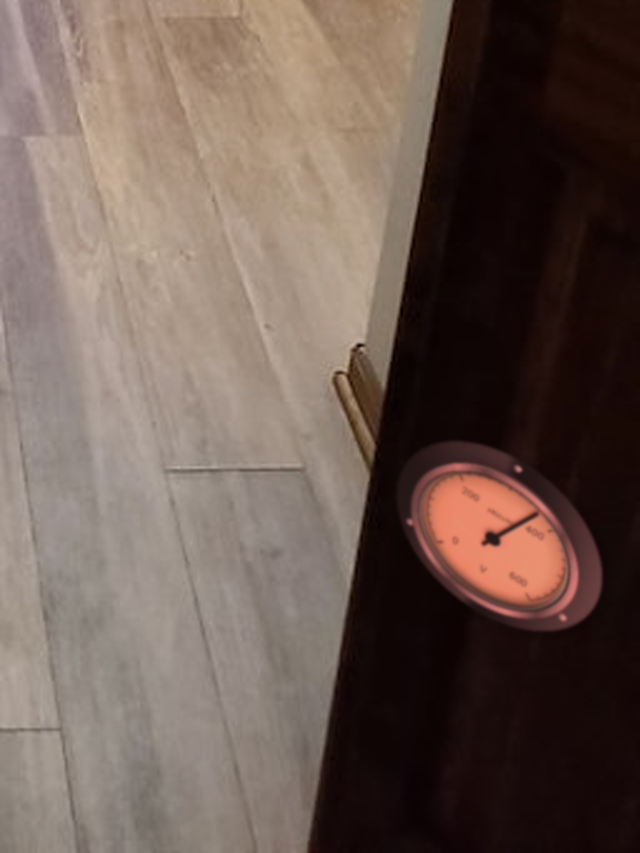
**360** V
